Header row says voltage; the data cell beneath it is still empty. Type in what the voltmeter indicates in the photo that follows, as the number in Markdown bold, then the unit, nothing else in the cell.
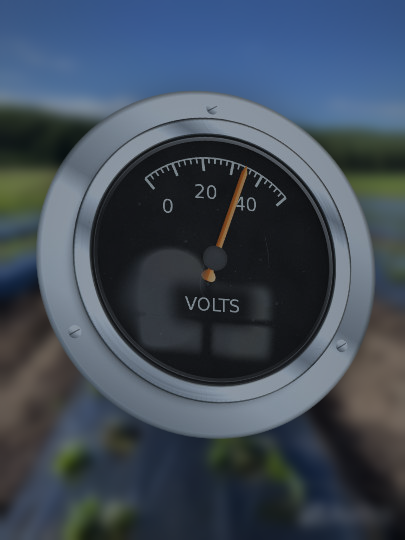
**34** V
